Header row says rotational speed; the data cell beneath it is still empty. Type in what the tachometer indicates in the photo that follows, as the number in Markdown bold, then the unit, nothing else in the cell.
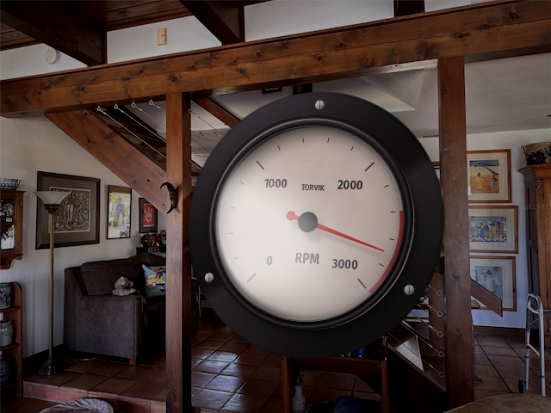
**2700** rpm
